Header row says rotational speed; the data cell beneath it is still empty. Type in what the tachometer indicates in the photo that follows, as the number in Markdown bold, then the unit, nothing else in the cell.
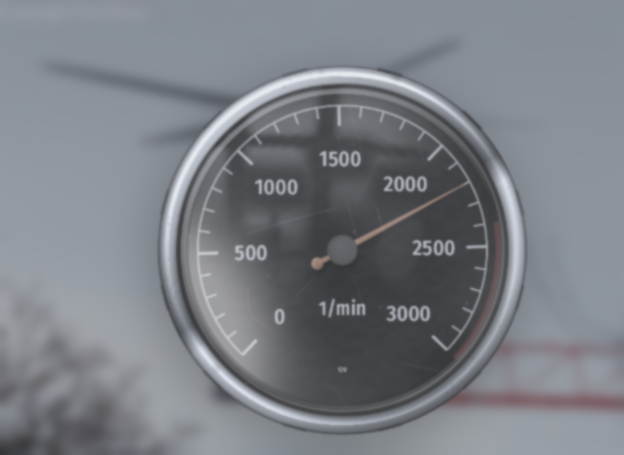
**2200** rpm
